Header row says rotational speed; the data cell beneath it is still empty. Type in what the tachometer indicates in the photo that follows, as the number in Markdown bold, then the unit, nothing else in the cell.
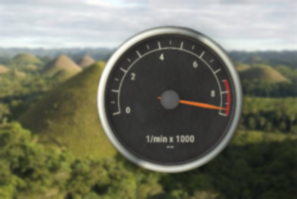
**8750** rpm
